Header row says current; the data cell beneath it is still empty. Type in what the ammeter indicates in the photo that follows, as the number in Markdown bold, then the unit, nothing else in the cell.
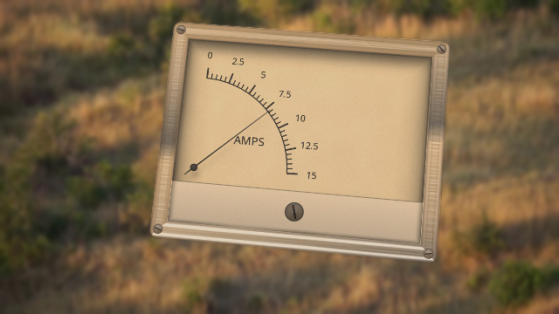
**8** A
